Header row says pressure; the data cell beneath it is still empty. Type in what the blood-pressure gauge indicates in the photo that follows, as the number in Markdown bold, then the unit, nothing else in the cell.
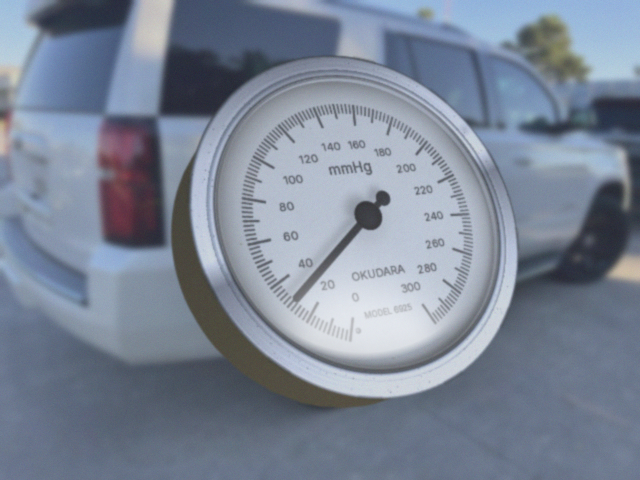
**30** mmHg
